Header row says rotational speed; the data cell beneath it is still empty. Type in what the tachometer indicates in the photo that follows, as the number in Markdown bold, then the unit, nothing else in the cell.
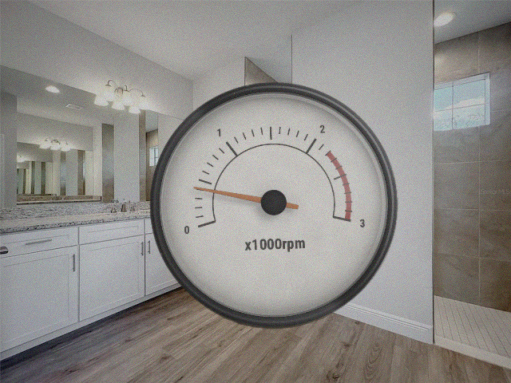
**400** rpm
